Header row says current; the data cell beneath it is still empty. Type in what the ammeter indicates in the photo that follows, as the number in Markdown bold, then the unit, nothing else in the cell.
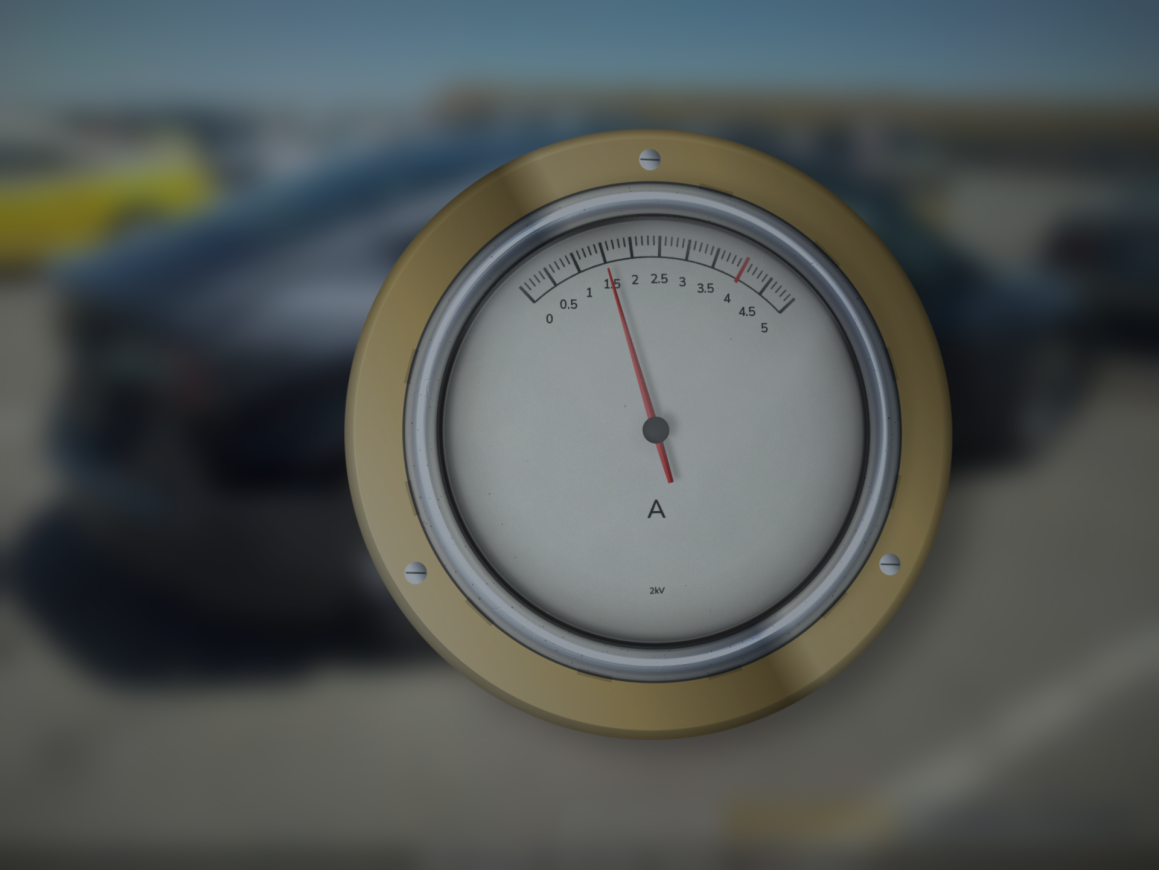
**1.5** A
